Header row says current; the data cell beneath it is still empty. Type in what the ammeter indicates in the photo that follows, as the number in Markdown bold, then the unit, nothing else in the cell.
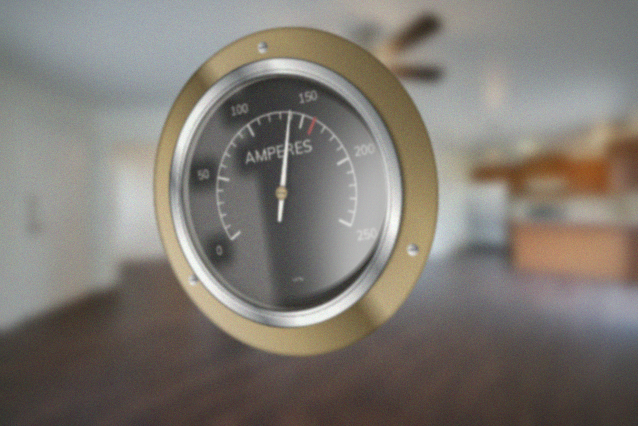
**140** A
